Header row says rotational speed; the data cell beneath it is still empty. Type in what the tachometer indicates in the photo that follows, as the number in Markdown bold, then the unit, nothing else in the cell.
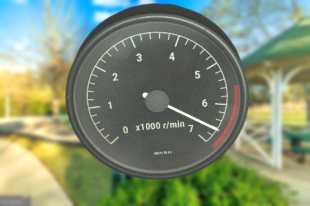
**6600** rpm
